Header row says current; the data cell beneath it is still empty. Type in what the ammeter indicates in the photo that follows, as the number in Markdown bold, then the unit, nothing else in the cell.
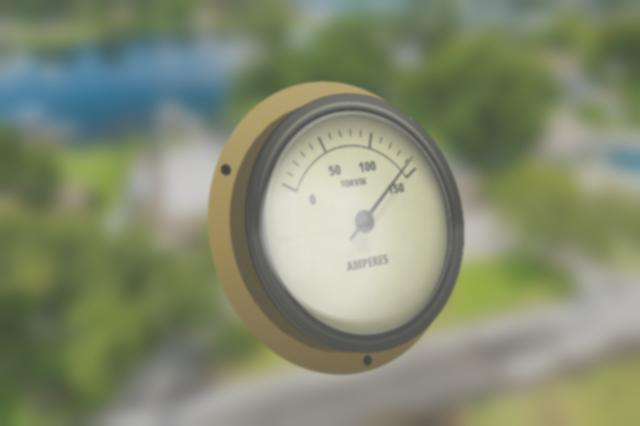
**140** A
